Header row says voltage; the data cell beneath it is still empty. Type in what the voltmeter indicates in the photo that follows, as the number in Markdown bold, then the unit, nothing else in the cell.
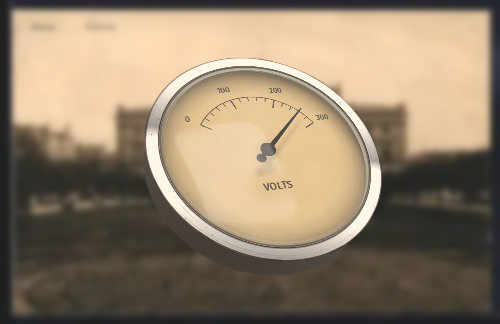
**260** V
